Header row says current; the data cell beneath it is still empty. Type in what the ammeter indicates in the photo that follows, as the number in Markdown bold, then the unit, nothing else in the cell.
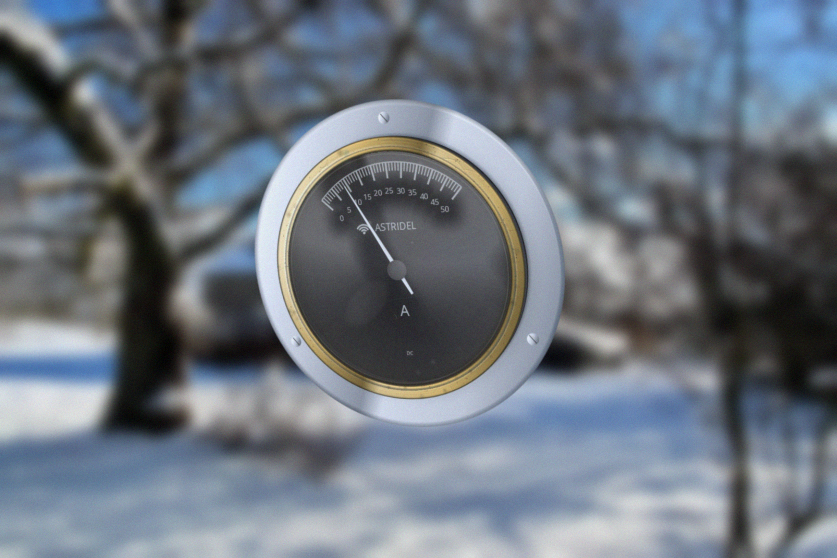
**10** A
